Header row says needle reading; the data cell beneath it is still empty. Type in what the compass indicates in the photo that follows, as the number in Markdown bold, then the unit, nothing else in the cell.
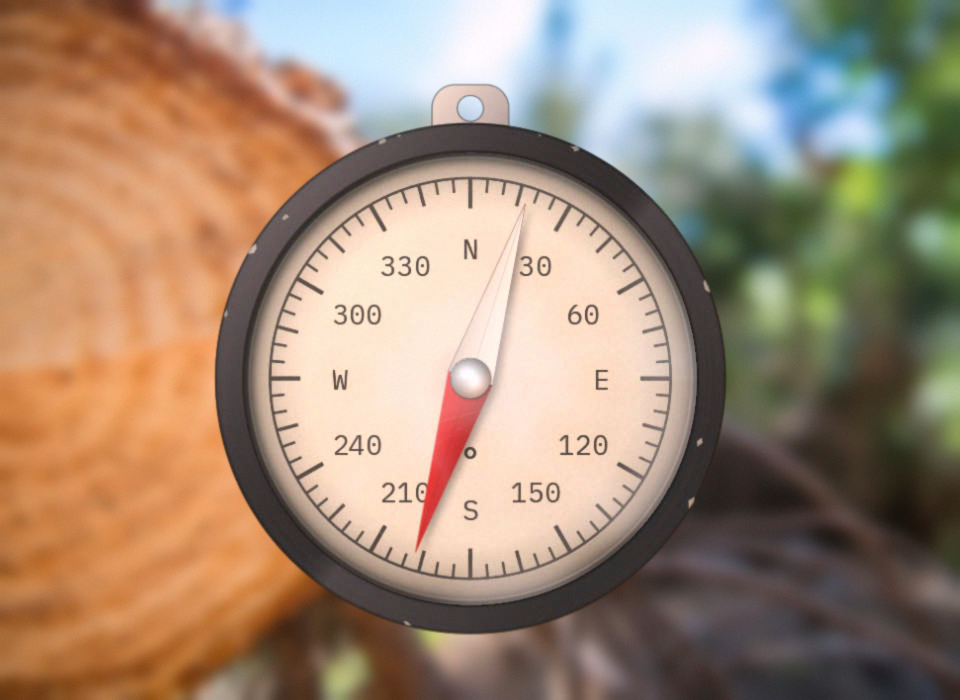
**197.5** °
